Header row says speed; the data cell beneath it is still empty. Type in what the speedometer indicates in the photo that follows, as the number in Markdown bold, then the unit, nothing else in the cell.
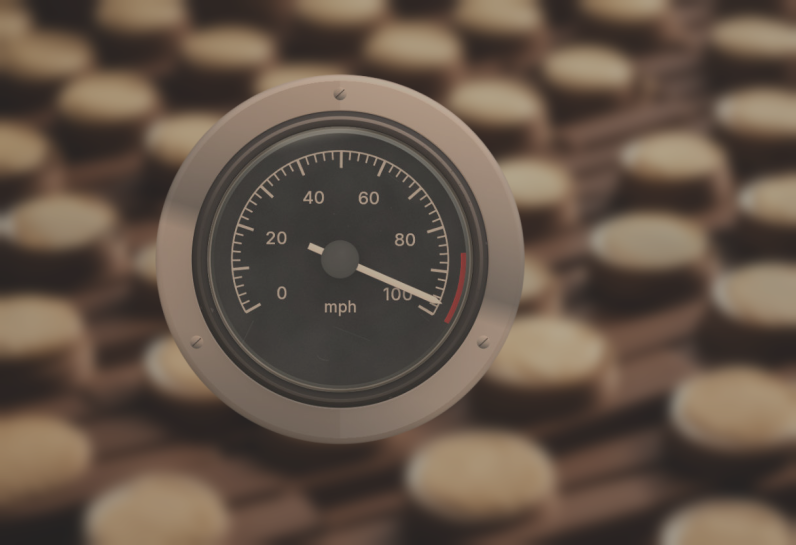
**97** mph
